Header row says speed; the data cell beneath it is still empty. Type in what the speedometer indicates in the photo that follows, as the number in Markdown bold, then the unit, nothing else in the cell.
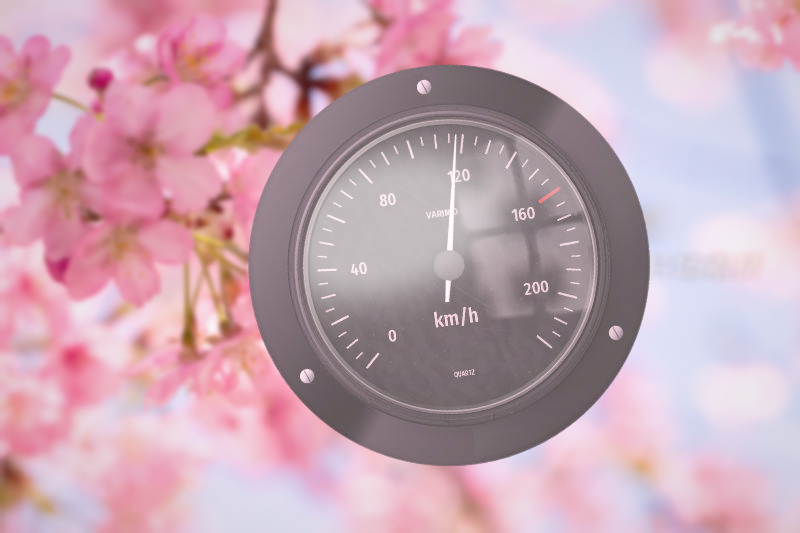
**117.5** km/h
